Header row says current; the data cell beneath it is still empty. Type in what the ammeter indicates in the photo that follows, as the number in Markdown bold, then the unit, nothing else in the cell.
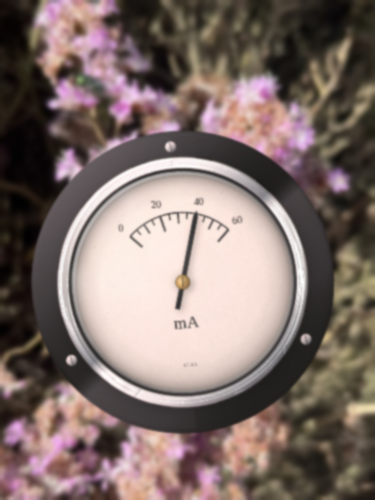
**40** mA
